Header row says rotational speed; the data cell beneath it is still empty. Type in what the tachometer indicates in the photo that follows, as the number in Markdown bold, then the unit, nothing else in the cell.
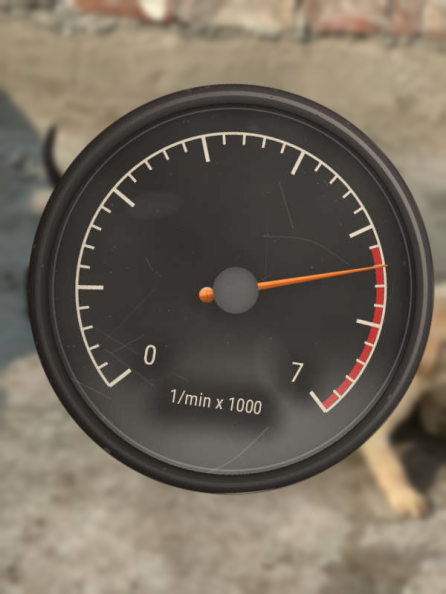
**5400** rpm
